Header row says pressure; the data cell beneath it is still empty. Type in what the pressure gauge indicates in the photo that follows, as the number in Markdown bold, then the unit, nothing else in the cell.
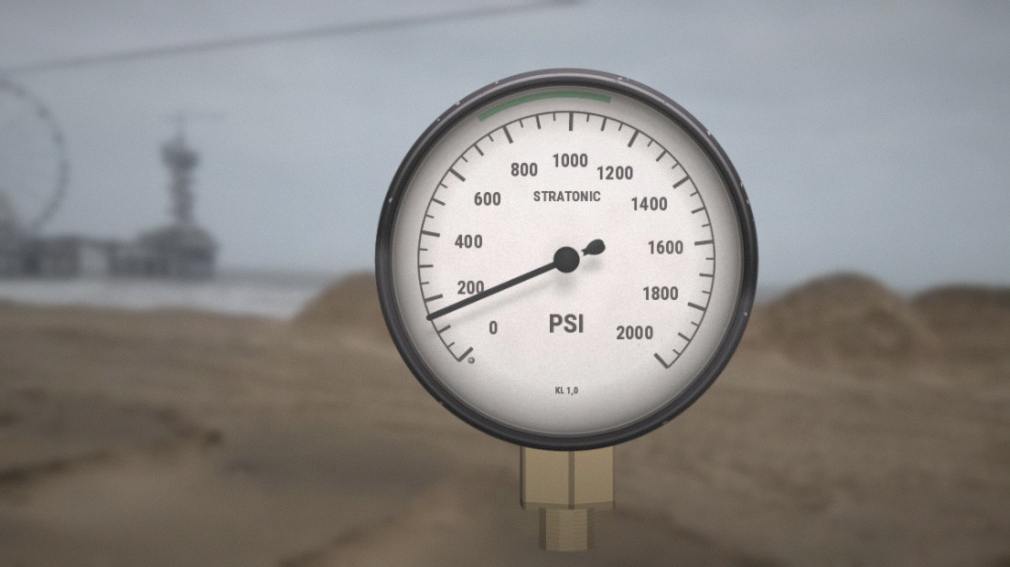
**150** psi
